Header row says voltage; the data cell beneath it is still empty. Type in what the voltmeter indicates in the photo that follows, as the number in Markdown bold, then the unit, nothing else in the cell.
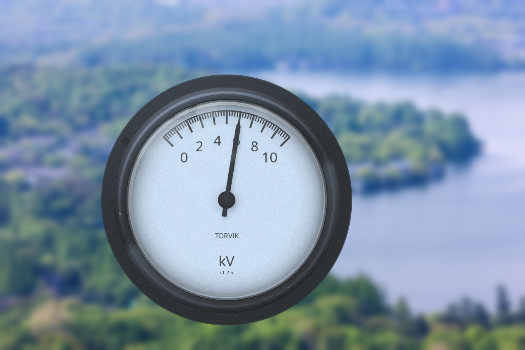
**6** kV
